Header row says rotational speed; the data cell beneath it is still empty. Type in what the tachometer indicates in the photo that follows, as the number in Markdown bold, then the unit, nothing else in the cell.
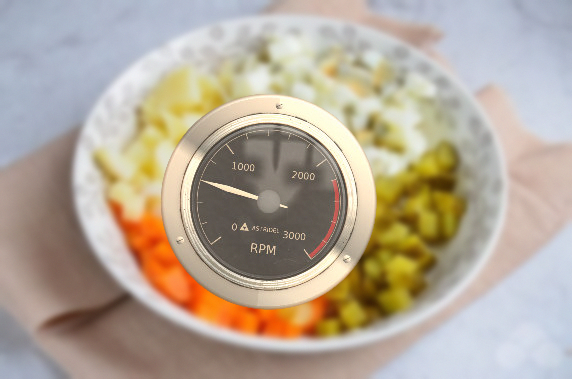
**600** rpm
